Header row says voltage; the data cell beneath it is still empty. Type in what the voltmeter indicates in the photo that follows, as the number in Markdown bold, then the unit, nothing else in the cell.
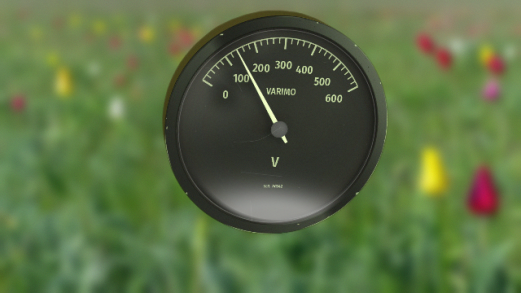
**140** V
